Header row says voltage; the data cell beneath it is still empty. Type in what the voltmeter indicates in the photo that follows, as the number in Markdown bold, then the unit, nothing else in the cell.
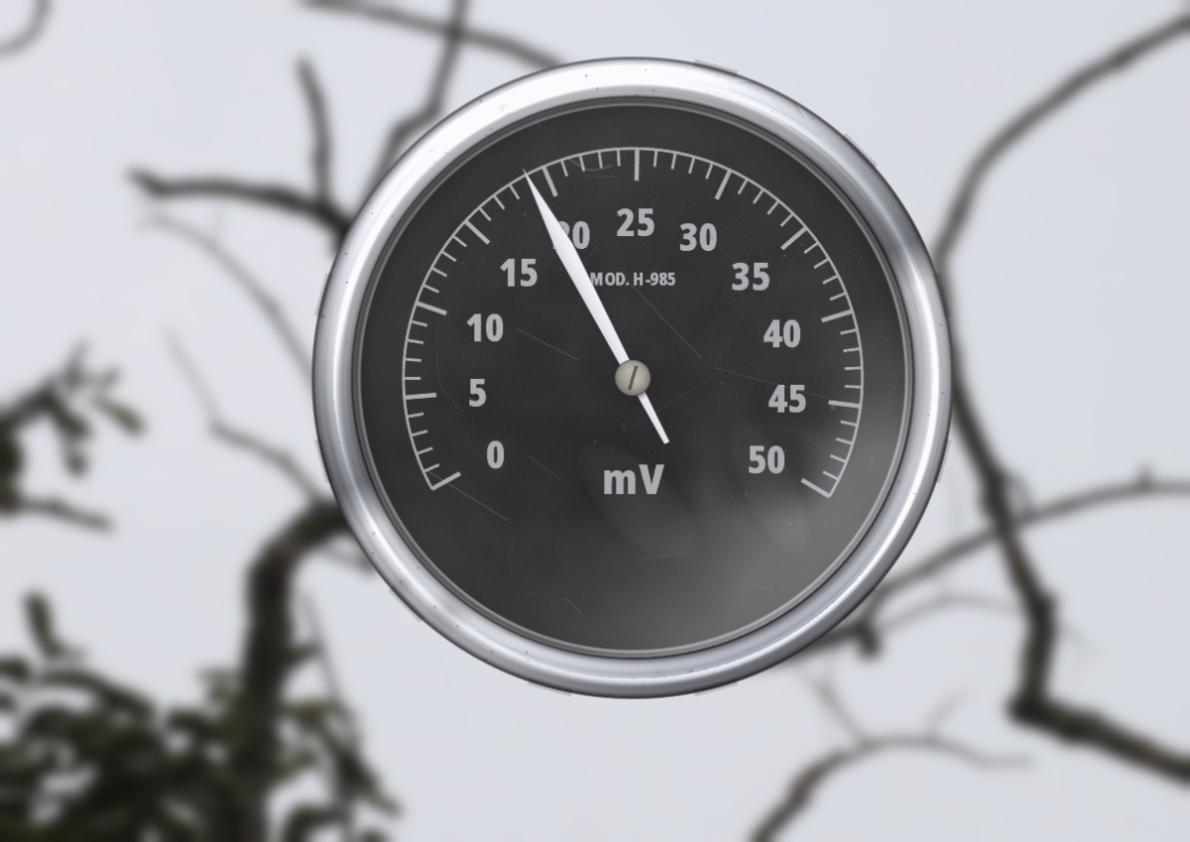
**19** mV
